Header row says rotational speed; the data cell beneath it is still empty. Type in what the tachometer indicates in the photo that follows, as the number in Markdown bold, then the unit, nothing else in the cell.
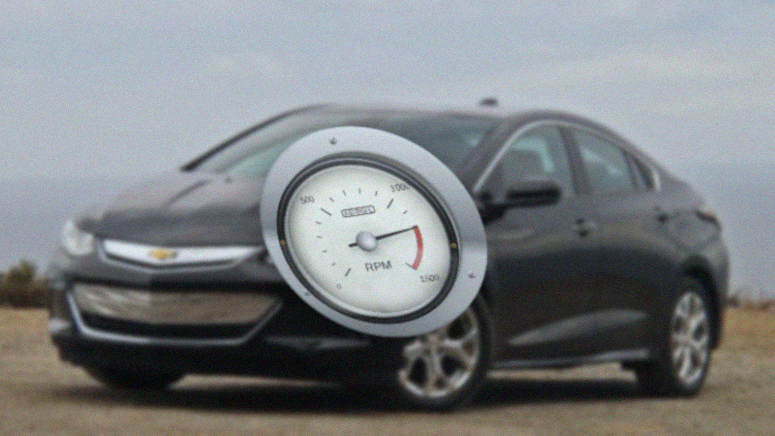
**1200** rpm
